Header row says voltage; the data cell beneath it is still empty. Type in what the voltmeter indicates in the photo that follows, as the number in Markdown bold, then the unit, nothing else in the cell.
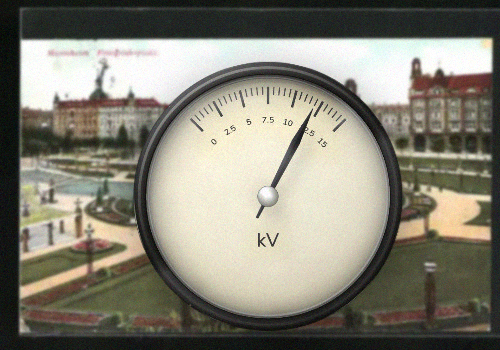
**12** kV
